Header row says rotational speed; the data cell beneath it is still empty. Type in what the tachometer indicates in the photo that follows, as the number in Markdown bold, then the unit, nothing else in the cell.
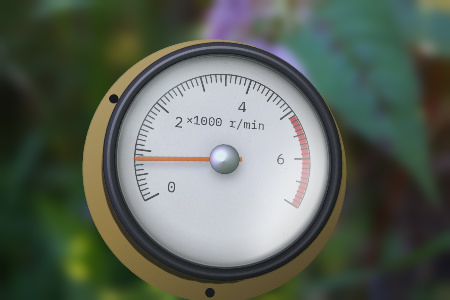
**800** rpm
